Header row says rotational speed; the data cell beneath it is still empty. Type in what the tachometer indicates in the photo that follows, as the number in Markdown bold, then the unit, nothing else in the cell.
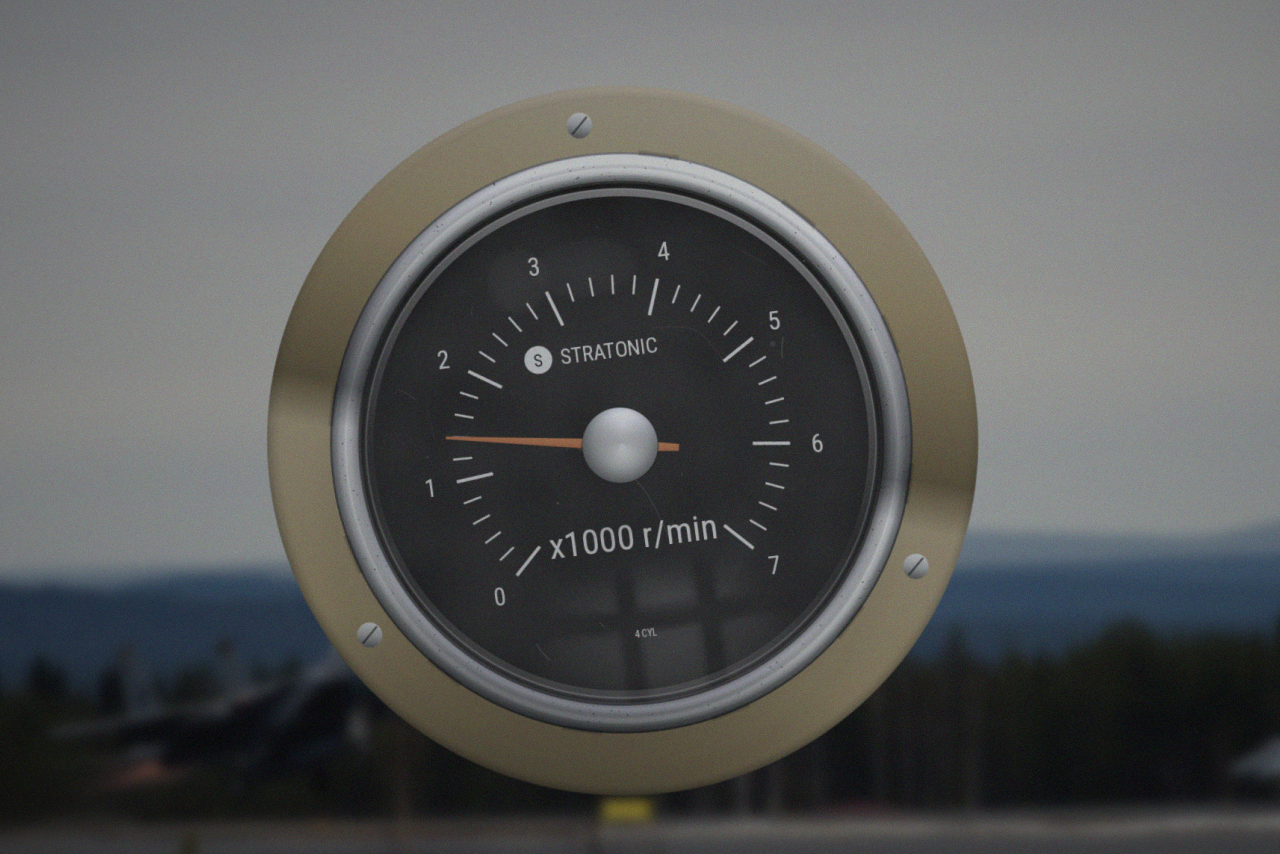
**1400** rpm
